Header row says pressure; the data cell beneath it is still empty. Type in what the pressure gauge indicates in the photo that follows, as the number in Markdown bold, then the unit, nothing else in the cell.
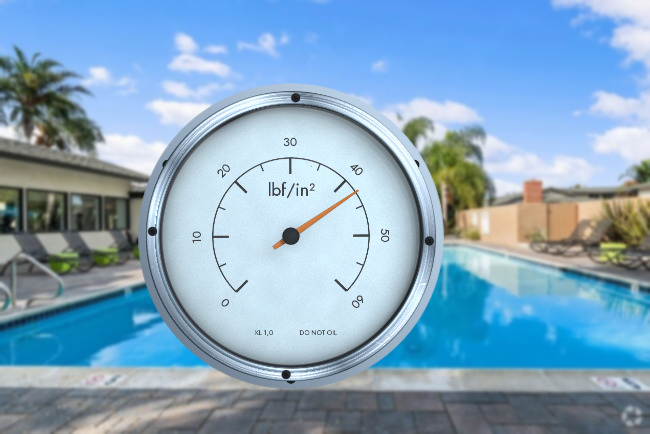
**42.5** psi
